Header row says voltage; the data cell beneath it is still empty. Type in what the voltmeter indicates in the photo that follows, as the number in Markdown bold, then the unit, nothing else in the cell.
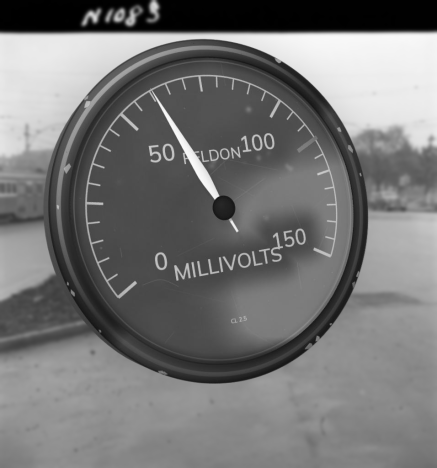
**60** mV
